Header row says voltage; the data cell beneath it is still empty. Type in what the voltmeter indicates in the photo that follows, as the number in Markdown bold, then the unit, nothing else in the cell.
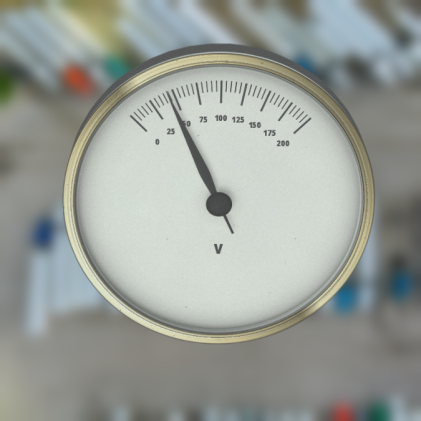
**45** V
